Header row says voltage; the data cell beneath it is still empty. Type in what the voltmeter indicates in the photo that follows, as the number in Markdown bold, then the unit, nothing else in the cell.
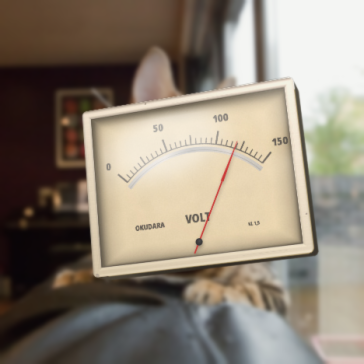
**120** V
